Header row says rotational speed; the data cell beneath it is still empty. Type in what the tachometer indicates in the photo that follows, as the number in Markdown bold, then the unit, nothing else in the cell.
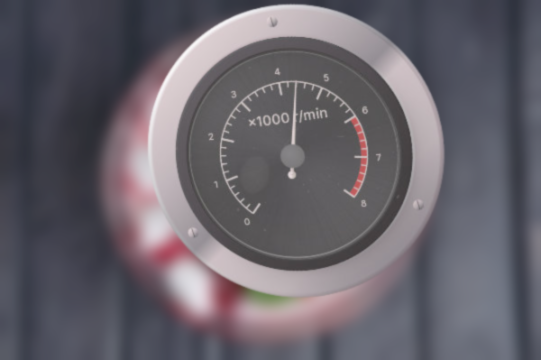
**4400** rpm
